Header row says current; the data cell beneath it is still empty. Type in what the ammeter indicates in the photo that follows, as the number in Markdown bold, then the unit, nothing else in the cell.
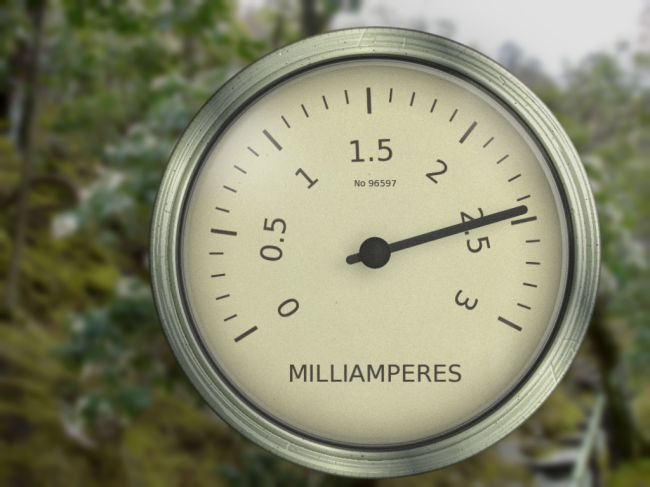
**2.45** mA
